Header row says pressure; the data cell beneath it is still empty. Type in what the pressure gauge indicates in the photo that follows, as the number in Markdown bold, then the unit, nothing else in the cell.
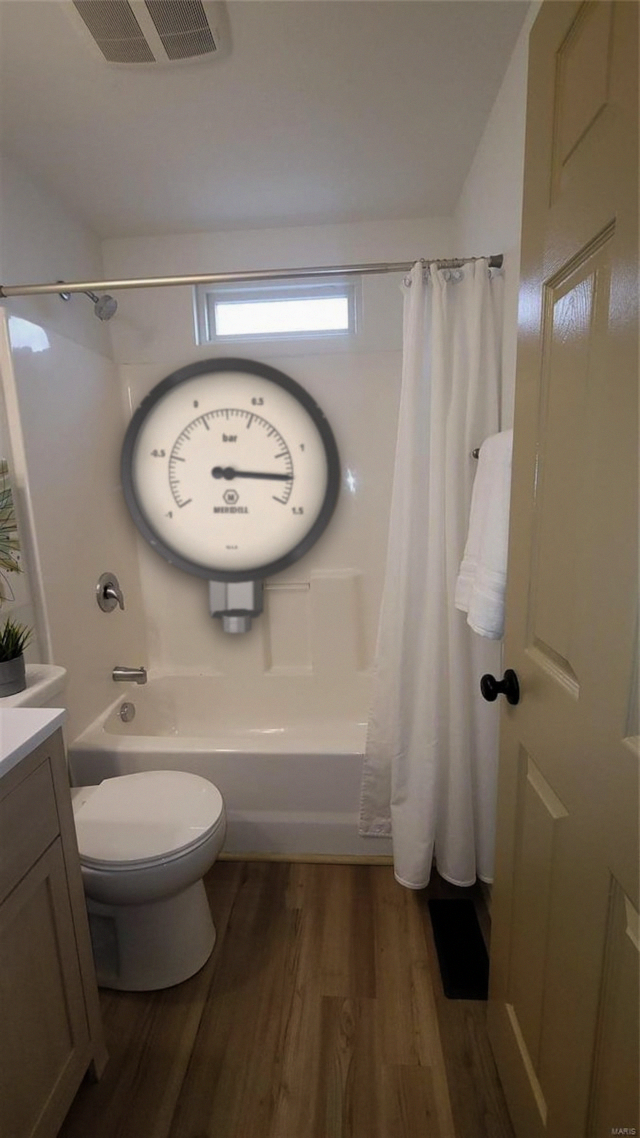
**1.25** bar
